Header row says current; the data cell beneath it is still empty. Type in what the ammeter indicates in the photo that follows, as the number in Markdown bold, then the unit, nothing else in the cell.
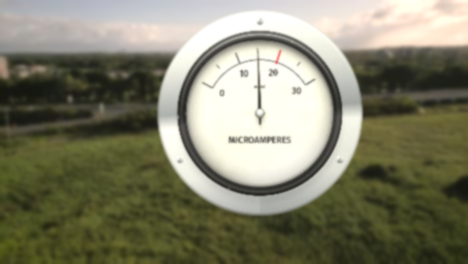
**15** µA
